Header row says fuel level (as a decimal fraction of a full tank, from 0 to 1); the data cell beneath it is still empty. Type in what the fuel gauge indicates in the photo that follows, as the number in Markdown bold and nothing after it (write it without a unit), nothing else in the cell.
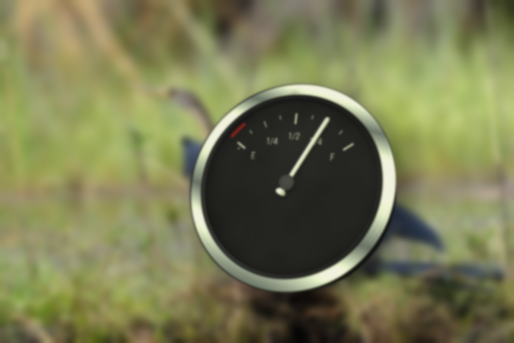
**0.75**
